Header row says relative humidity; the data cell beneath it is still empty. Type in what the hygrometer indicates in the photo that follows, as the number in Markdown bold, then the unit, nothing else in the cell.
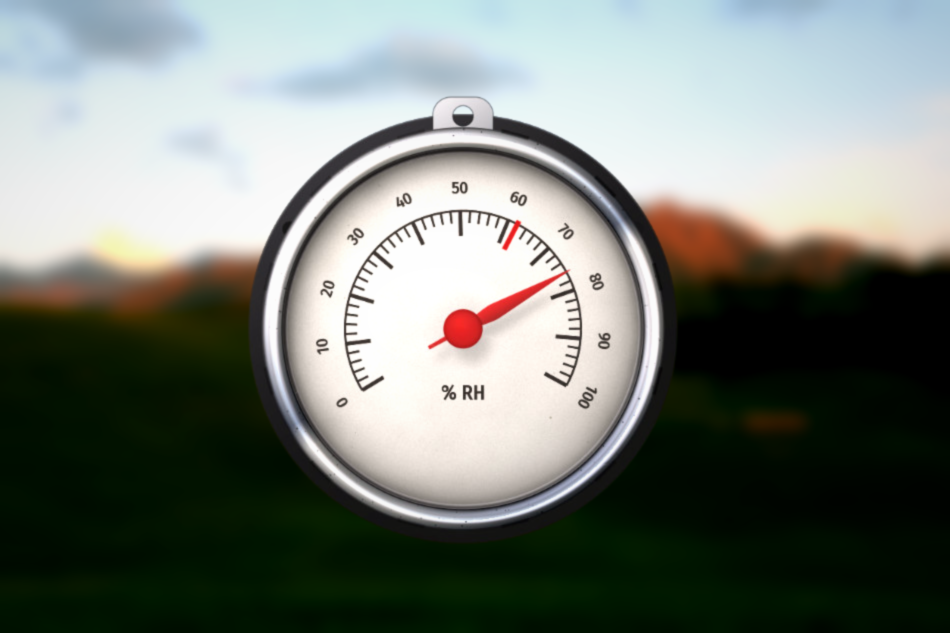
**76** %
